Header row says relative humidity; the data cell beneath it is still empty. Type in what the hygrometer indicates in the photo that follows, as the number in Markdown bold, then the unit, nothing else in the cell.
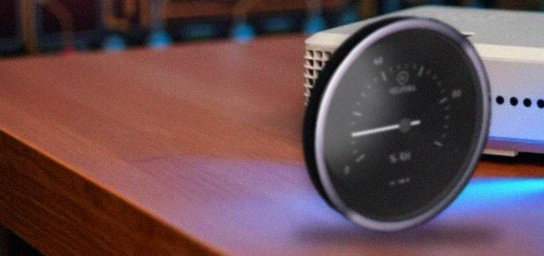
**12** %
